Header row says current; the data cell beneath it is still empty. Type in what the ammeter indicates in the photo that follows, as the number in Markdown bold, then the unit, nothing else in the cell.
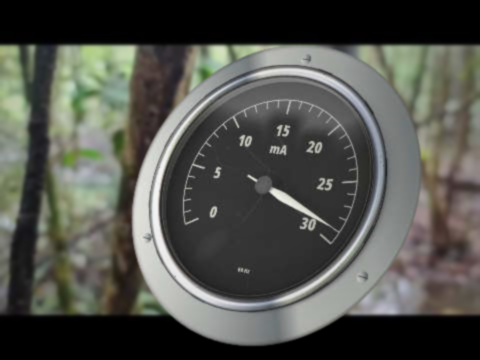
**29** mA
